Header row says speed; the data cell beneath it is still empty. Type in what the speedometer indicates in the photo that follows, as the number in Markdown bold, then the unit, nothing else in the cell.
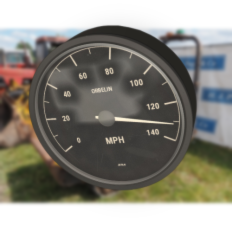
**130** mph
